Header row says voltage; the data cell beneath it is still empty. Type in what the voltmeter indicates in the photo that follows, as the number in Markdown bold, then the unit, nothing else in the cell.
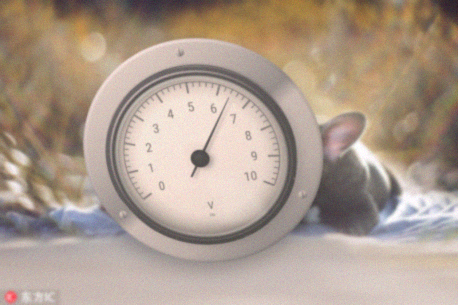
**6.4** V
